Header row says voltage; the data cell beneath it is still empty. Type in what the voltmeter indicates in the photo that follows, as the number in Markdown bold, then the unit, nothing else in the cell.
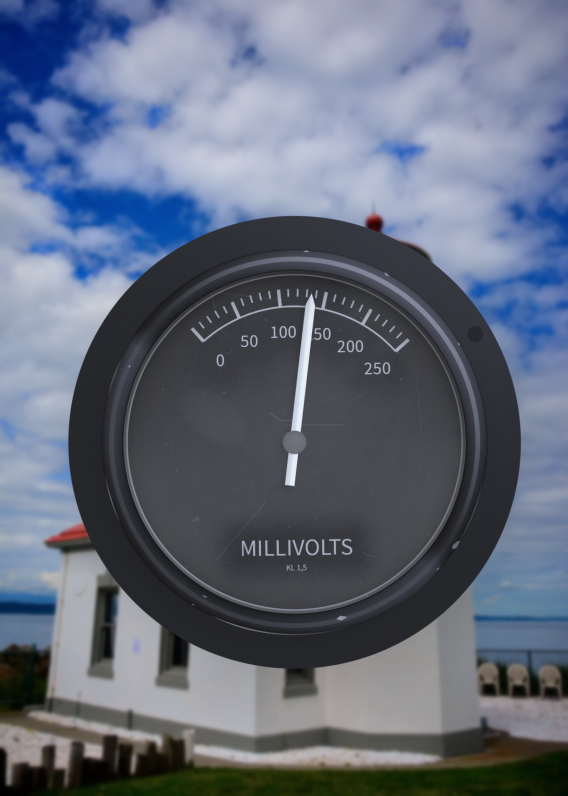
**135** mV
